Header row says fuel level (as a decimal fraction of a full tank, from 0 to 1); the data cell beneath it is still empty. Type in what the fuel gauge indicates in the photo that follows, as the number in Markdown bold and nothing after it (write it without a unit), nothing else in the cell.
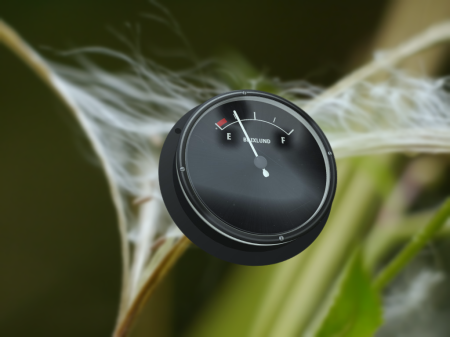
**0.25**
